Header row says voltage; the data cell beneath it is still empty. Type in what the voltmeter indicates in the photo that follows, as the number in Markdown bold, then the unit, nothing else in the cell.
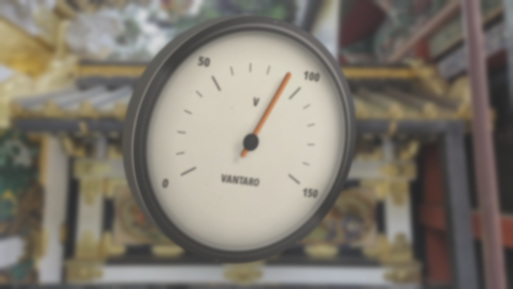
**90** V
